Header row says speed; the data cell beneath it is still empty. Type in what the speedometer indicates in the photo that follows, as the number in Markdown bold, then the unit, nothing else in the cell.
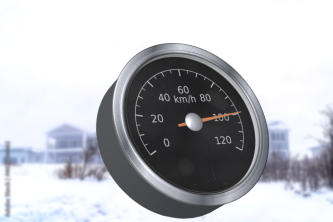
**100** km/h
